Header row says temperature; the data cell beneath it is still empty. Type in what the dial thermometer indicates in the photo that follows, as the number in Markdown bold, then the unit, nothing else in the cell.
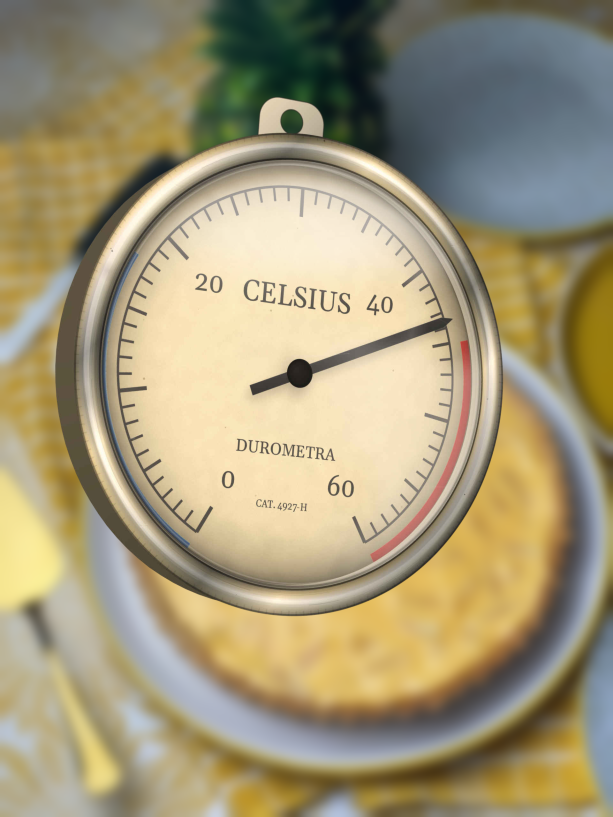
**43.5** °C
